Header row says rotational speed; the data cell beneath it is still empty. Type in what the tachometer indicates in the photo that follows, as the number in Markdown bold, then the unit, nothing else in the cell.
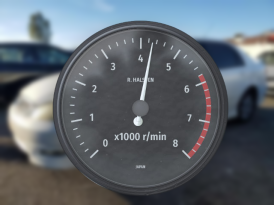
**4300** rpm
